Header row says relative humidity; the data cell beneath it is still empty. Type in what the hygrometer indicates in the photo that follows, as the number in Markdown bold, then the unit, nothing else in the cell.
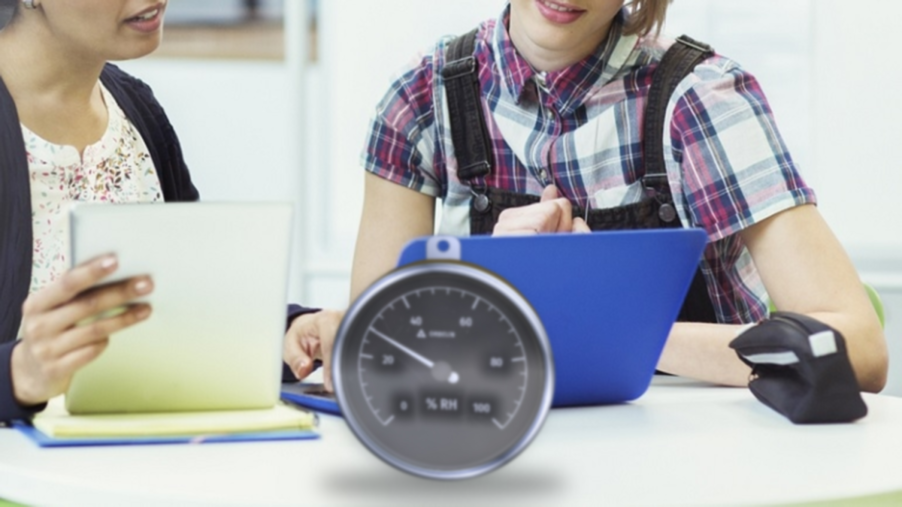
**28** %
